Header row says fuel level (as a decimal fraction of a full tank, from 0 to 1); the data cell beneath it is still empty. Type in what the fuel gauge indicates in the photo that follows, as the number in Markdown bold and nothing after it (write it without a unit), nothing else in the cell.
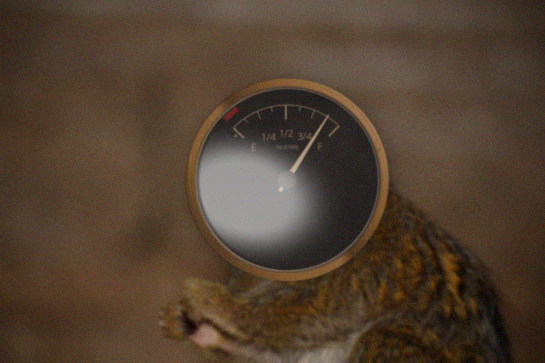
**0.875**
